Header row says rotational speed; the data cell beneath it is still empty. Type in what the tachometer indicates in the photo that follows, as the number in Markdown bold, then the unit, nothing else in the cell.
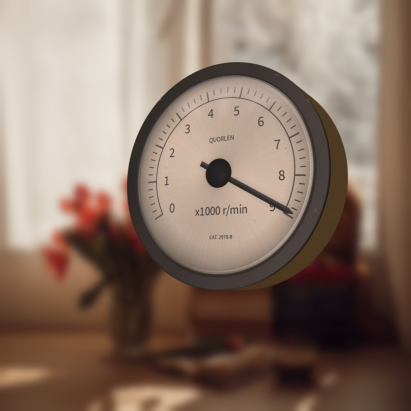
**8900** rpm
